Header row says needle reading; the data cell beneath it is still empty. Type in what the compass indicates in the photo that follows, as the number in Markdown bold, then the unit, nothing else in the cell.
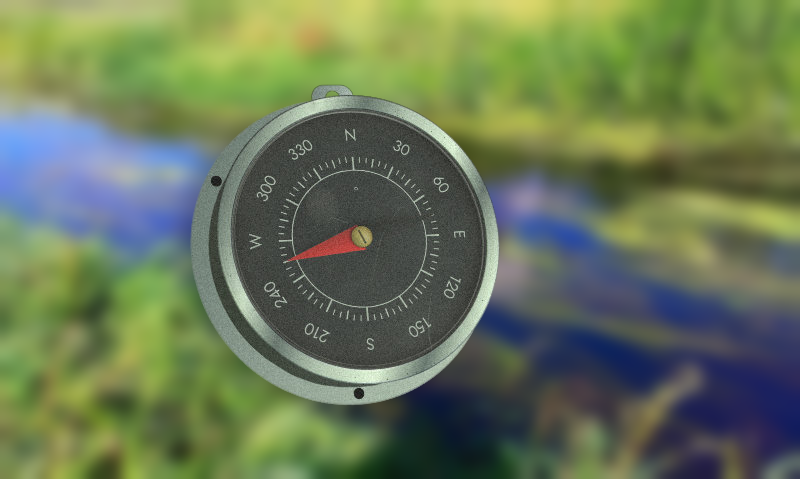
**255** °
